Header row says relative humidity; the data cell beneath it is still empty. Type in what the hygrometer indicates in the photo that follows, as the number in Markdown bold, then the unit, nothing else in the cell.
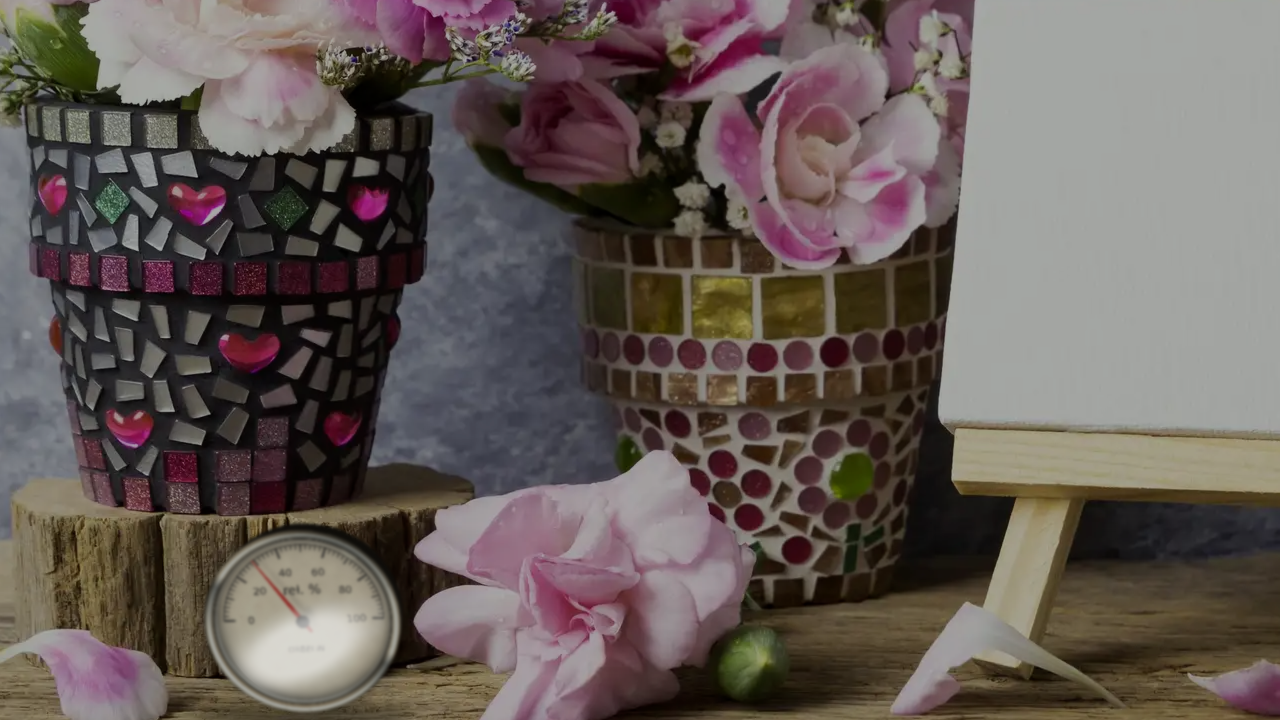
**30** %
